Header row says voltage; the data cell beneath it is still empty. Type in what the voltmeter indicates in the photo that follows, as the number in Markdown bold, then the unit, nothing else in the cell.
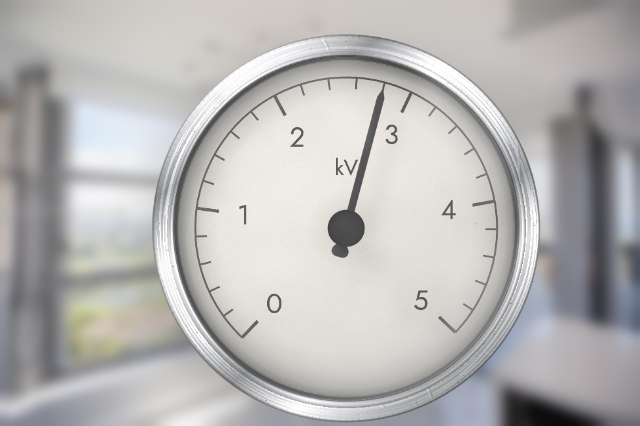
**2.8** kV
